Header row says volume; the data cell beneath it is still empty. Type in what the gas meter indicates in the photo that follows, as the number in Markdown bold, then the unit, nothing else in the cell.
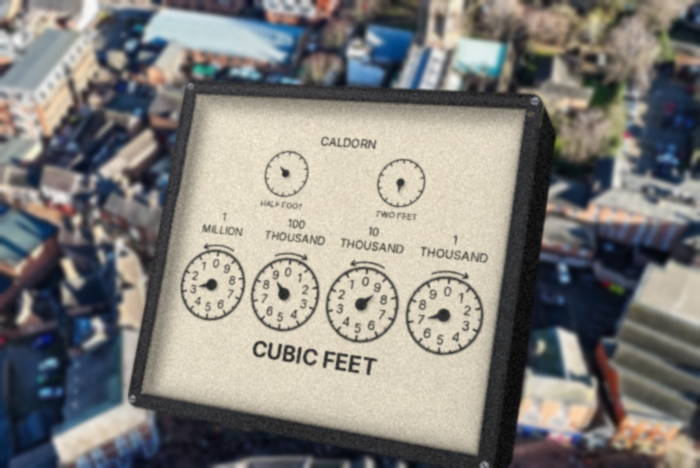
**288700** ft³
